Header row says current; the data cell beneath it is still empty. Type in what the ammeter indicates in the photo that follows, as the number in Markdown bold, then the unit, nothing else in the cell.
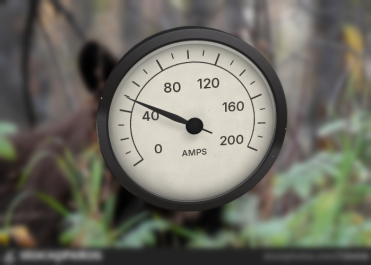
**50** A
